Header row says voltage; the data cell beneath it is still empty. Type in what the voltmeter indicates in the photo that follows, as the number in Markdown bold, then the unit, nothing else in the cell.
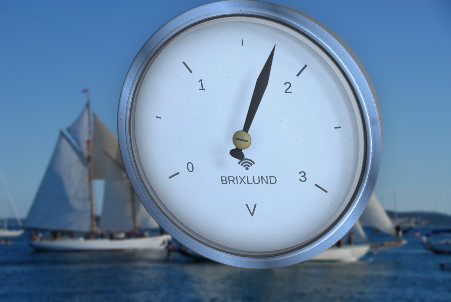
**1.75** V
